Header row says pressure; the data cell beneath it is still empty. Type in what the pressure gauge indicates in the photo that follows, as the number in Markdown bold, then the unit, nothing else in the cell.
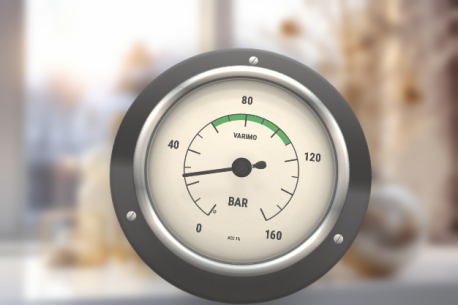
**25** bar
